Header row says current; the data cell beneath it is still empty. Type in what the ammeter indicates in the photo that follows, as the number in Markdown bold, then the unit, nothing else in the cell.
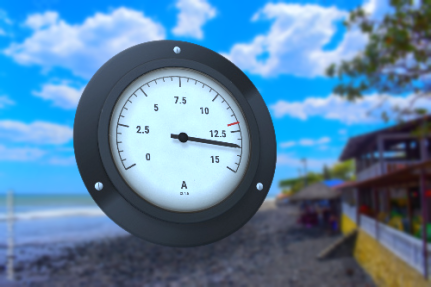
**13.5** A
